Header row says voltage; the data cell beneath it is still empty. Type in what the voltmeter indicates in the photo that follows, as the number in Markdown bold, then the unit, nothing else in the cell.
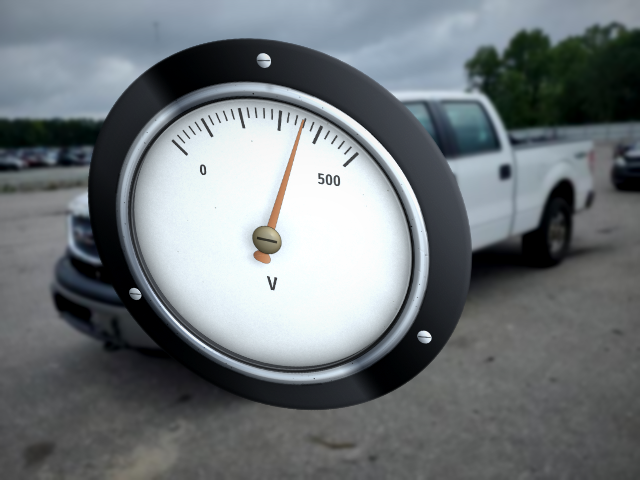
**360** V
